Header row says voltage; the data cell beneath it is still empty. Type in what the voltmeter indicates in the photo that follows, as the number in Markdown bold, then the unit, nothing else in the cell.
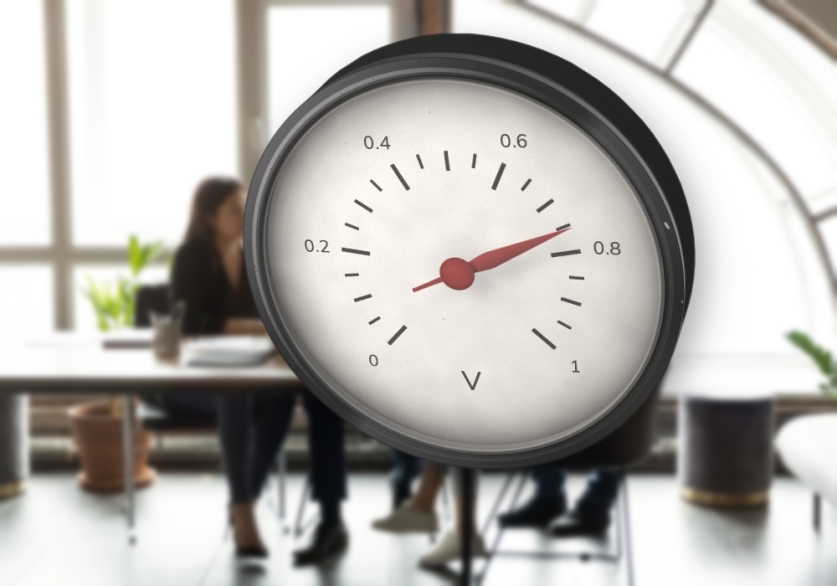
**0.75** V
